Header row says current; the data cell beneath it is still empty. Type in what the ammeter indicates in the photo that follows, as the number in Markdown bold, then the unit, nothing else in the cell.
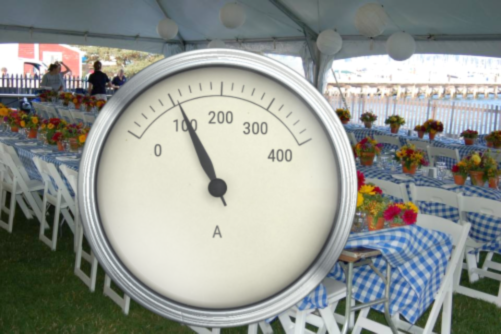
**110** A
